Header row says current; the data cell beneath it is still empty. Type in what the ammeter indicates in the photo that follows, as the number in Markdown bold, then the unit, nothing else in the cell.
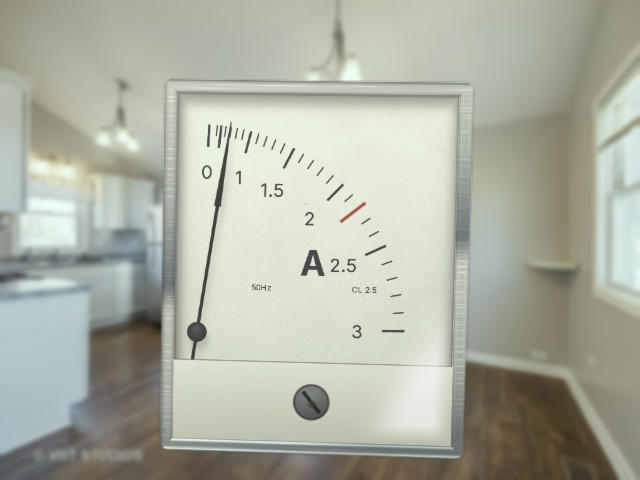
**0.7** A
